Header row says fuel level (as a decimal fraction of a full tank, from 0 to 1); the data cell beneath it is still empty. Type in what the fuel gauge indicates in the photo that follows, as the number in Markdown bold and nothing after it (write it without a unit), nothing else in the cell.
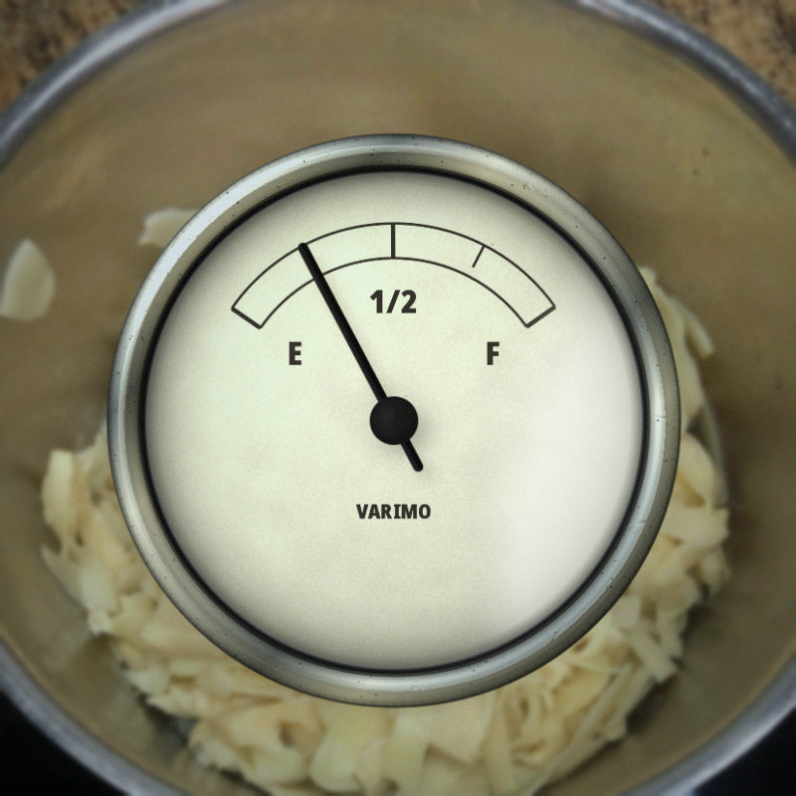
**0.25**
